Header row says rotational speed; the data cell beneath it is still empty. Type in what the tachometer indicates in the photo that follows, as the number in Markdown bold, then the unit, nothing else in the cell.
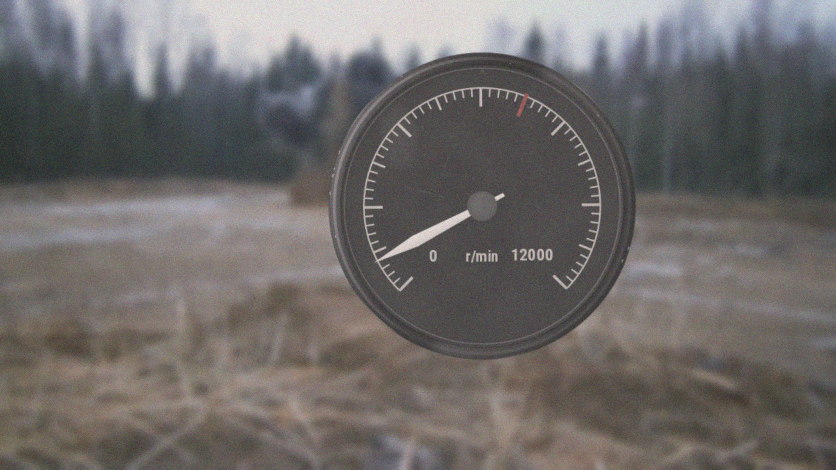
**800** rpm
